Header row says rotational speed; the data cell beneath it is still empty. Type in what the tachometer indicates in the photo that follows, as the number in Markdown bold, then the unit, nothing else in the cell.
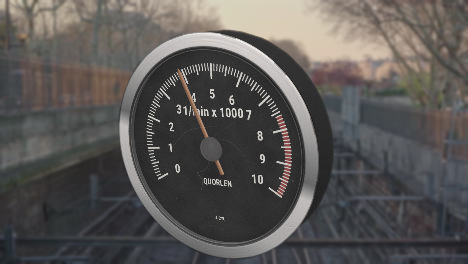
**4000** rpm
